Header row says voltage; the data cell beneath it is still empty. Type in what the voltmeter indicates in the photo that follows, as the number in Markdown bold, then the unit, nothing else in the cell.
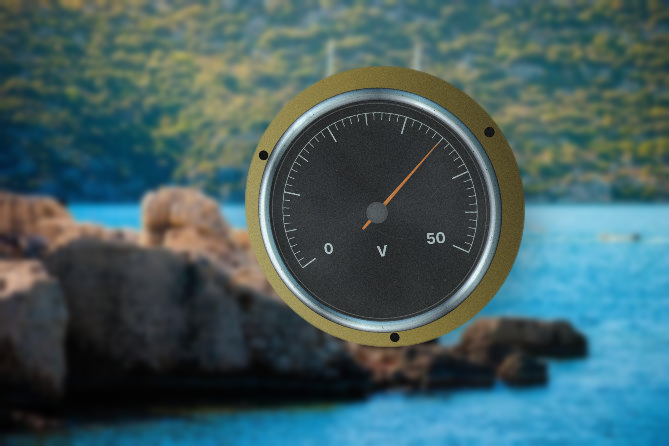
**35** V
